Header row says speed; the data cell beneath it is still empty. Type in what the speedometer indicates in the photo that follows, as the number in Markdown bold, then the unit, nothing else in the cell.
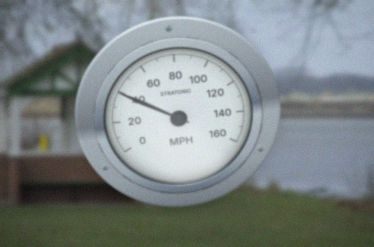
**40** mph
